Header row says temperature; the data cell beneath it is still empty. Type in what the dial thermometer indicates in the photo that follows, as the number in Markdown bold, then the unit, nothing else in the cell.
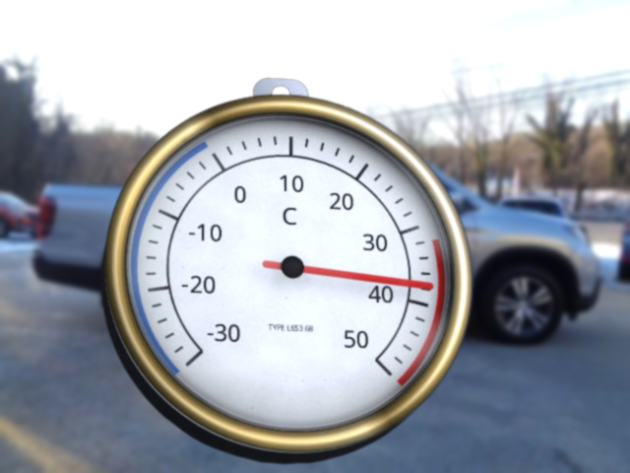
**38** °C
